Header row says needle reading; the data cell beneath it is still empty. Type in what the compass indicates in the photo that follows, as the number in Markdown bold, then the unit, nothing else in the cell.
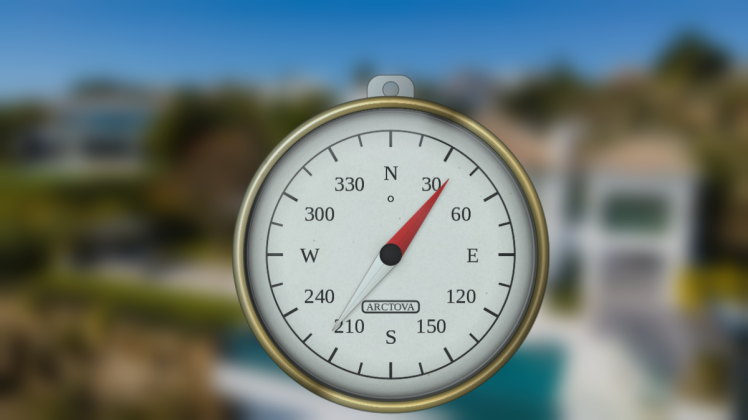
**37.5** °
